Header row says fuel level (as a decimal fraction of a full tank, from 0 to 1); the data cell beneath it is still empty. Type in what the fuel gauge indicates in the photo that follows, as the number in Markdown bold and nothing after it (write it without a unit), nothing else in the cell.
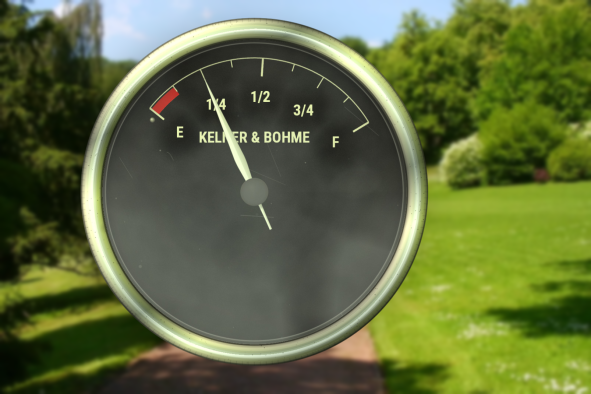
**0.25**
